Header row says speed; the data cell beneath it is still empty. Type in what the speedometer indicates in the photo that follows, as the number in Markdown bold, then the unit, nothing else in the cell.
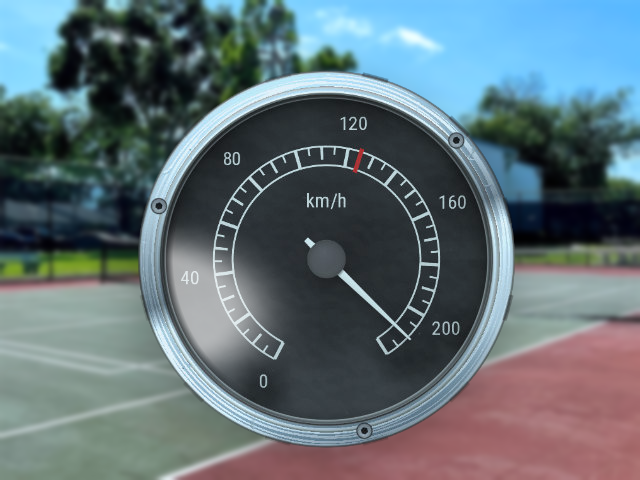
**210** km/h
